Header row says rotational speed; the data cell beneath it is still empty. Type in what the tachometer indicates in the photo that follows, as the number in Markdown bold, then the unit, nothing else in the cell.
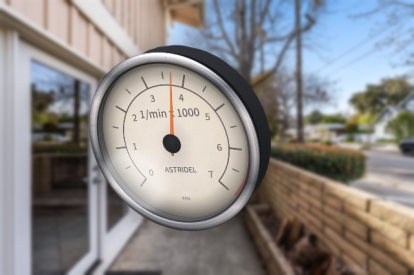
**3750** rpm
